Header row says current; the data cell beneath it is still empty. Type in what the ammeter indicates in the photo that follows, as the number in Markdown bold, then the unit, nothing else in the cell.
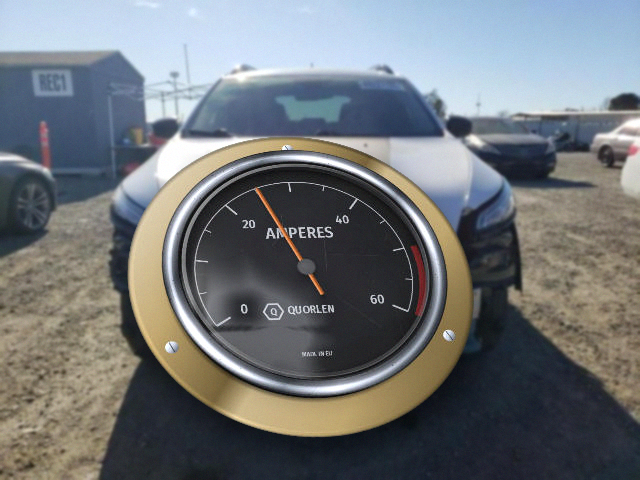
**25** A
